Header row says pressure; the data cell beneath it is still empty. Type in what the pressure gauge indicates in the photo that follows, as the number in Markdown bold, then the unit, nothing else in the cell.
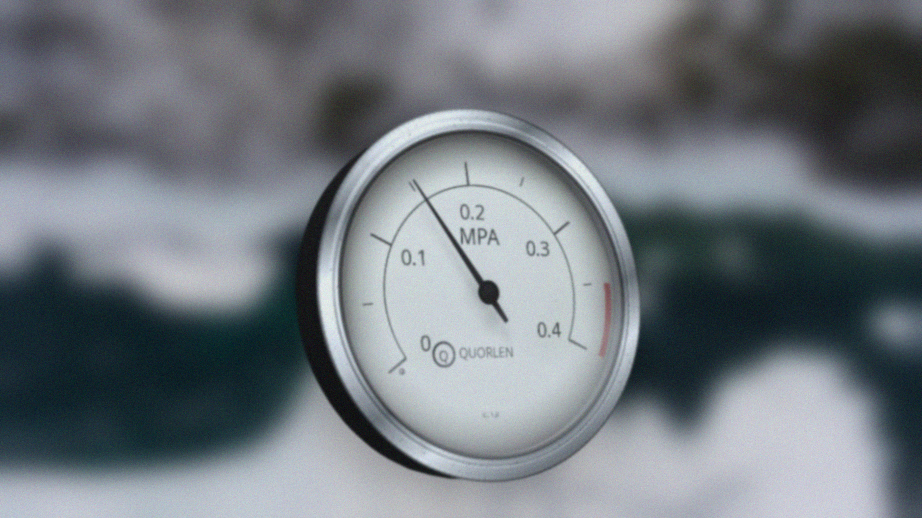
**0.15** MPa
